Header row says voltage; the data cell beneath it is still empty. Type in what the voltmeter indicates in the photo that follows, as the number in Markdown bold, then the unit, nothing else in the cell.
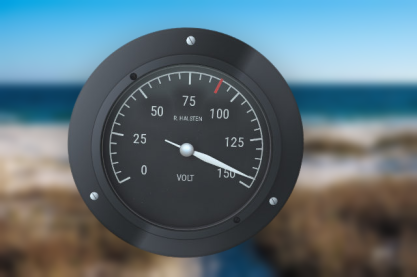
**145** V
